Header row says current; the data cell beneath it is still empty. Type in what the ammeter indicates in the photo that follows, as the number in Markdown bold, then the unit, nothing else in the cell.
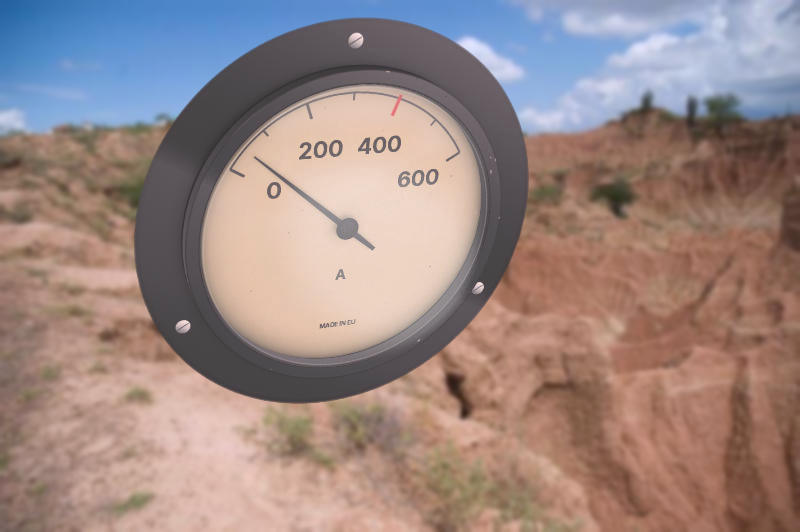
**50** A
